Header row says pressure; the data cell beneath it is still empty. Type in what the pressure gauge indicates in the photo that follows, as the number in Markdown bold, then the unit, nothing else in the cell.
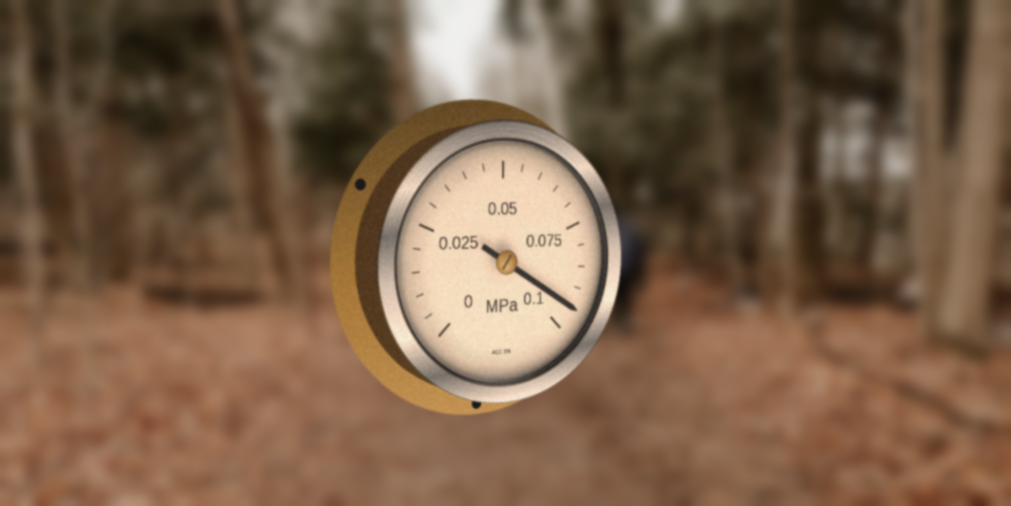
**0.095** MPa
